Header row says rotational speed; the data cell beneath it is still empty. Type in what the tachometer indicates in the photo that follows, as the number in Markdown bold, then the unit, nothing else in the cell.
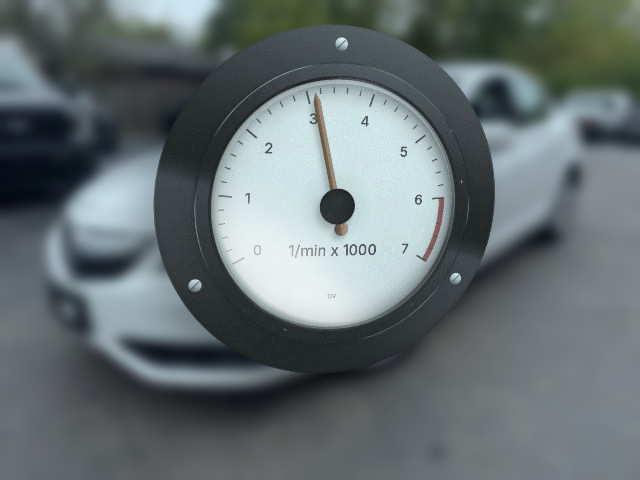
**3100** rpm
